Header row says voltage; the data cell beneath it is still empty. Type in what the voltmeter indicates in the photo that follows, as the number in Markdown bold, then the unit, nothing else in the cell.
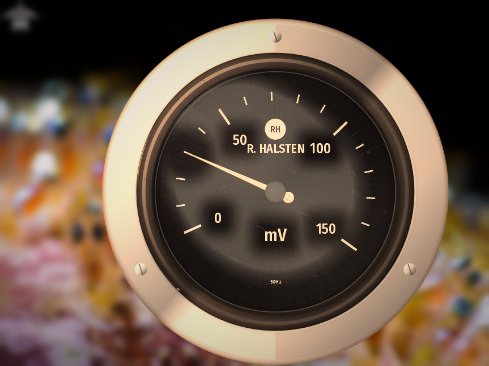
**30** mV
